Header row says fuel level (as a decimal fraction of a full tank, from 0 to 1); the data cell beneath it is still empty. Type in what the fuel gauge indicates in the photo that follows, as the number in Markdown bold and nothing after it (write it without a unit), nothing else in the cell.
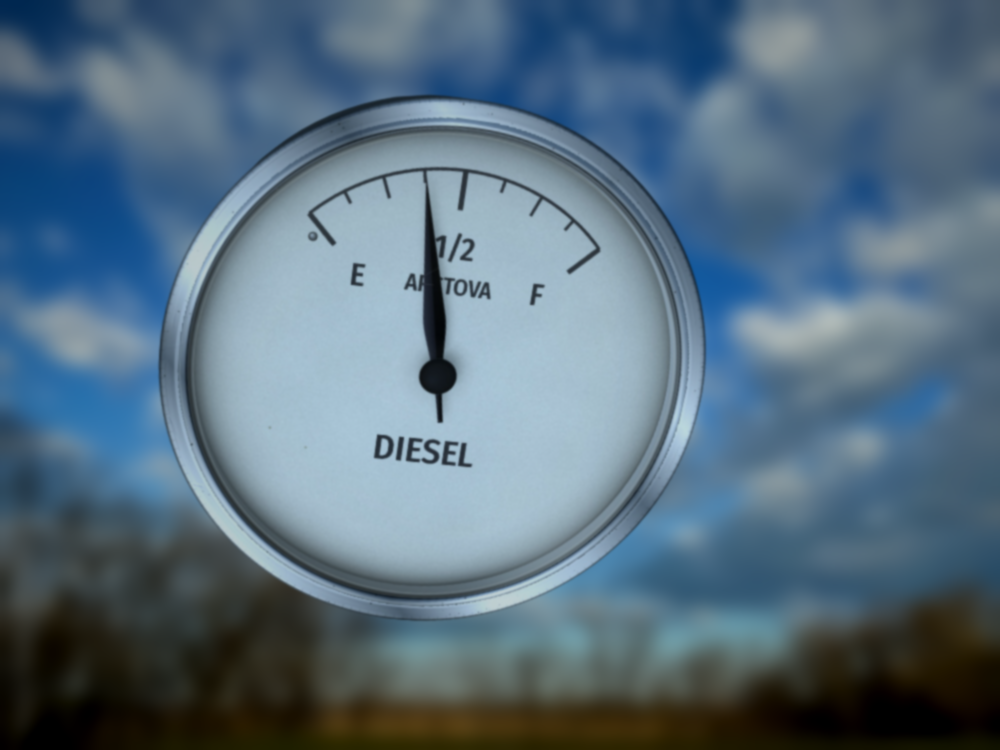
**0.375**
